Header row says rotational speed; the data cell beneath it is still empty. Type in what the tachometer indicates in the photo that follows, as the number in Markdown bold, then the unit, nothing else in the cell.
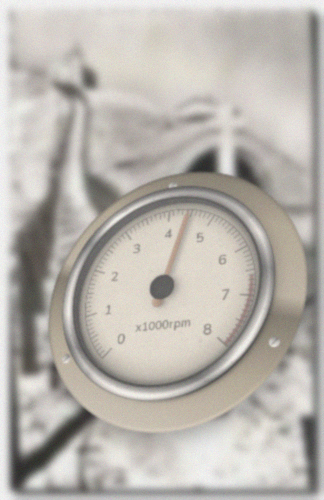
**4500** rpm
